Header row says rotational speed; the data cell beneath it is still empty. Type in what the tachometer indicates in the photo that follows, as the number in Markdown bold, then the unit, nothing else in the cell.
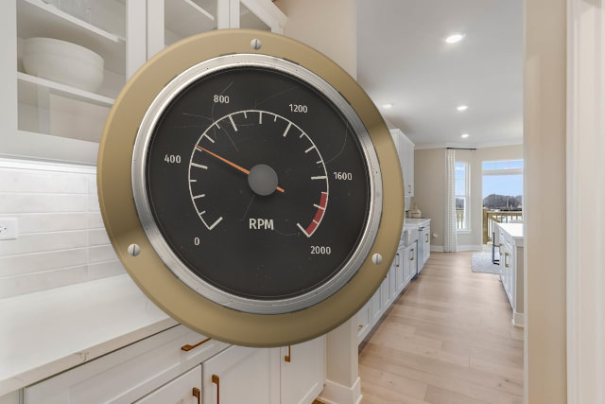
**500** rpm
